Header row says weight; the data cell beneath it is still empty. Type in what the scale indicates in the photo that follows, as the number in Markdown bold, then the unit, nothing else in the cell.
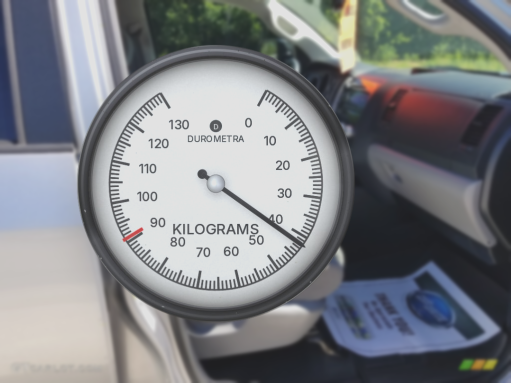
**42** kg
